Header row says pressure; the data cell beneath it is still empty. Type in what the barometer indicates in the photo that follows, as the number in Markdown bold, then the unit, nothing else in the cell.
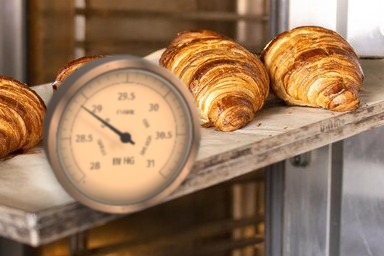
**28.9** inHg
